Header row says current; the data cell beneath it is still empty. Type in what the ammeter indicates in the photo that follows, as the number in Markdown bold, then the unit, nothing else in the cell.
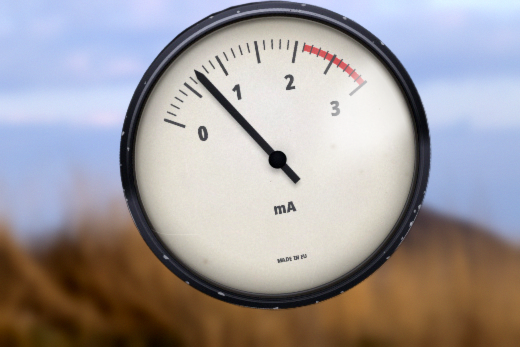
**0.7** mA
